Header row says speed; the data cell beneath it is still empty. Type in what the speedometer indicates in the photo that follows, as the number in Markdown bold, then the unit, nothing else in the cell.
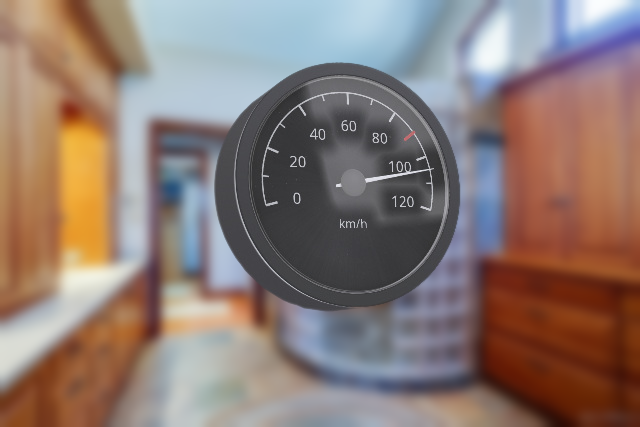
**105** km/h
